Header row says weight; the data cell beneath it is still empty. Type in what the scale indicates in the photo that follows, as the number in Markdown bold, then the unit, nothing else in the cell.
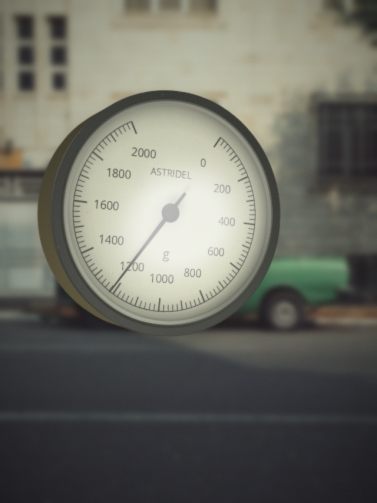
**1220** g
